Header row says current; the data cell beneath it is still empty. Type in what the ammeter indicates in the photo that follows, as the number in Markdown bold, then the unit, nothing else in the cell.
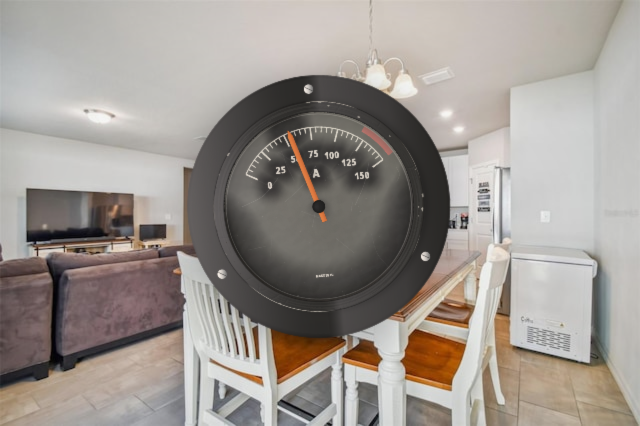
**55** A
